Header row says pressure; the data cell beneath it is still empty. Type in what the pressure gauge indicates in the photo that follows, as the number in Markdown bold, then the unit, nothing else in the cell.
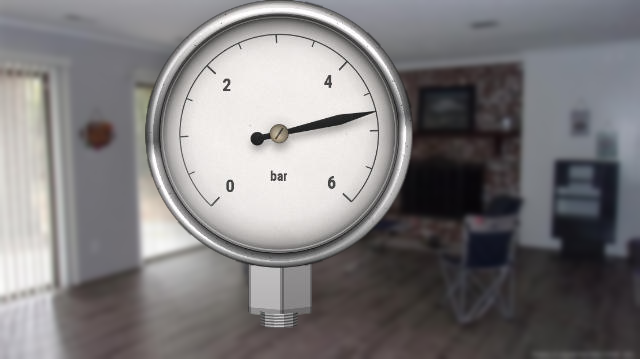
**4.75** bar
